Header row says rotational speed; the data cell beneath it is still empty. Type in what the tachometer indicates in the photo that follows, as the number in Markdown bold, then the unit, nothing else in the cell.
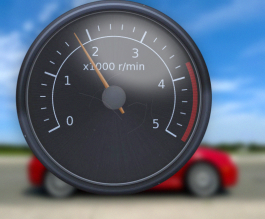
**1800** rpm
